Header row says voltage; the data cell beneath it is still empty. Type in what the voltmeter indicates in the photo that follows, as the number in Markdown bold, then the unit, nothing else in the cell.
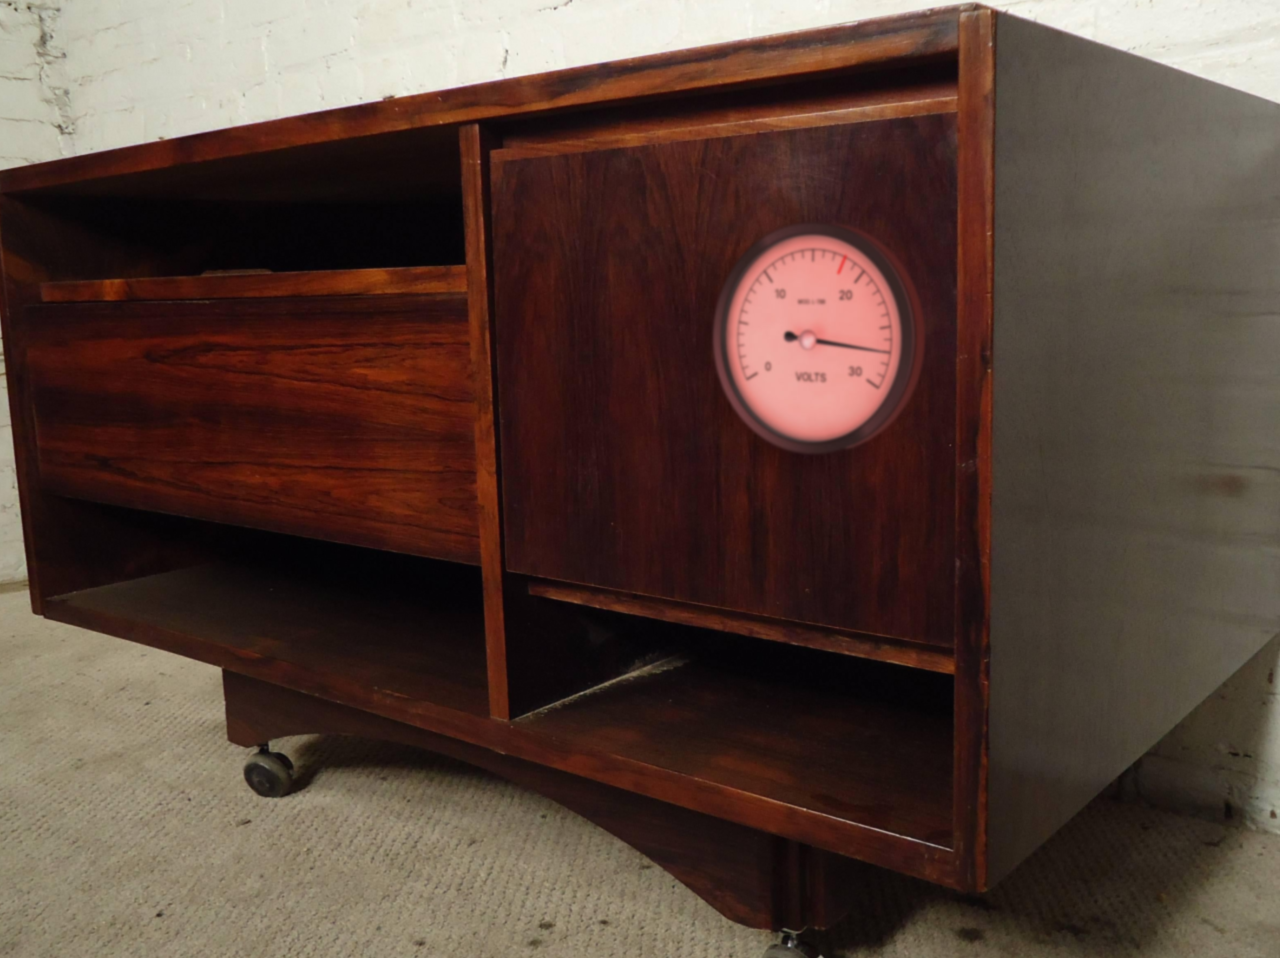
**27** V
